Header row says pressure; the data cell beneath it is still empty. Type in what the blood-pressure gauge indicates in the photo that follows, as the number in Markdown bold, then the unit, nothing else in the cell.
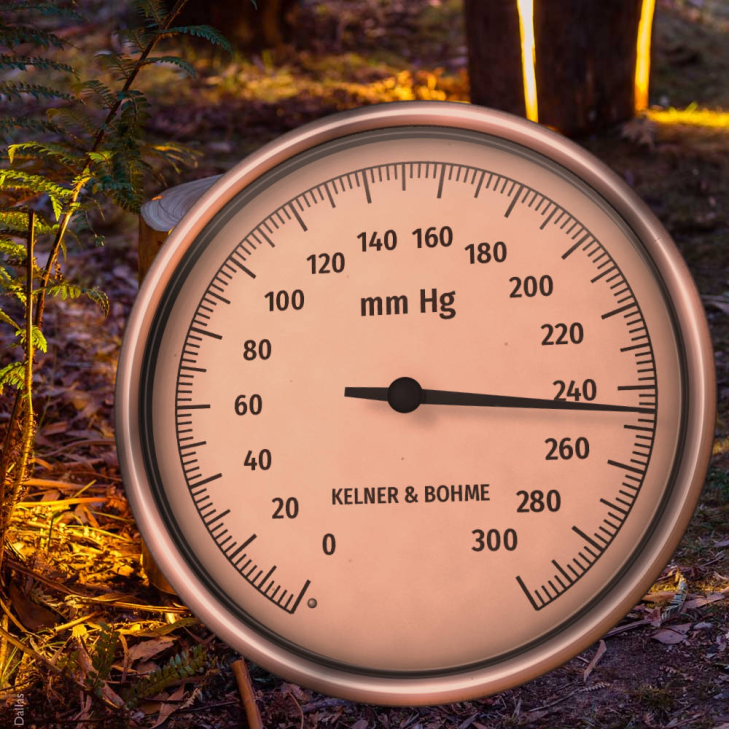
**246** mmHg
